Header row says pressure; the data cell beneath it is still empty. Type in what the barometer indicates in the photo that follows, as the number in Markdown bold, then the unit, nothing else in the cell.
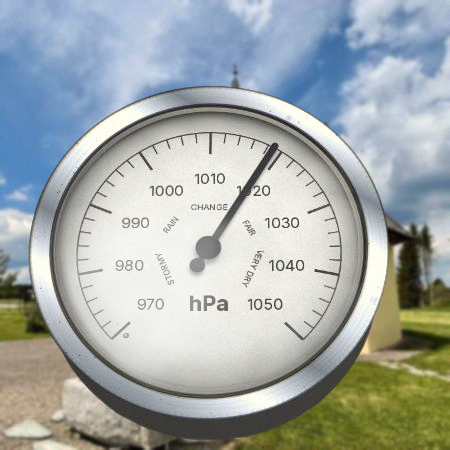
**1019** hPa
